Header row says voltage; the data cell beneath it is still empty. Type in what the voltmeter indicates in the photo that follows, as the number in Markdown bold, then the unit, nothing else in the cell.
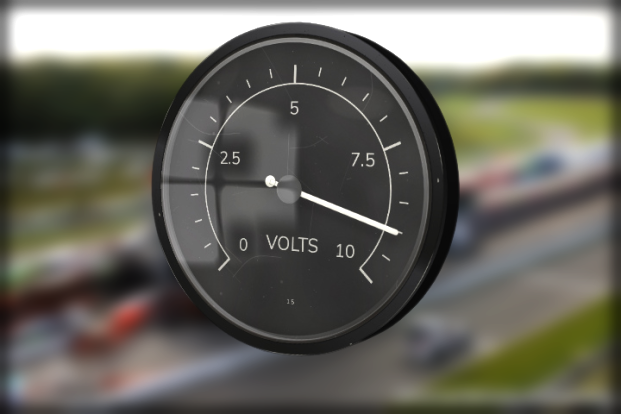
**9** V
